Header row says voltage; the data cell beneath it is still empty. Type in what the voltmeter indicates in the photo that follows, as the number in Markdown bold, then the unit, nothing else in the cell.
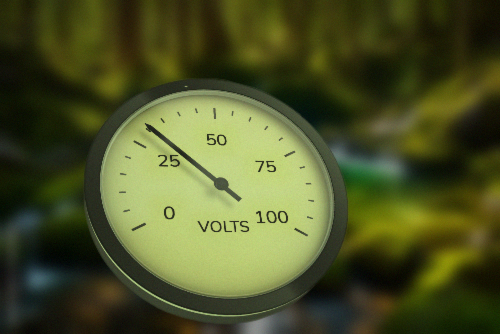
**30** V
